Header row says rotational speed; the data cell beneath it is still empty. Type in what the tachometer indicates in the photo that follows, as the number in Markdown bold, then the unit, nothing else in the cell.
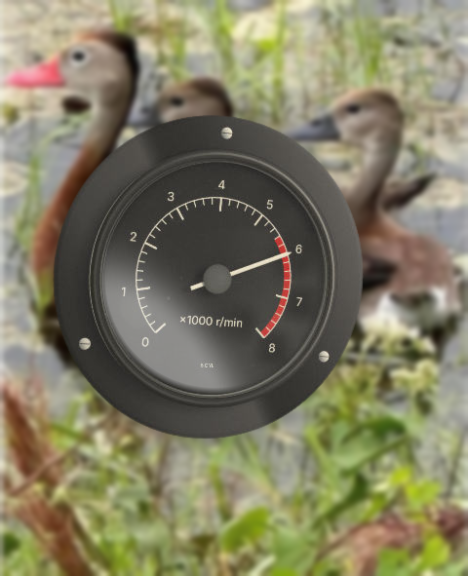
**6000** rpm
